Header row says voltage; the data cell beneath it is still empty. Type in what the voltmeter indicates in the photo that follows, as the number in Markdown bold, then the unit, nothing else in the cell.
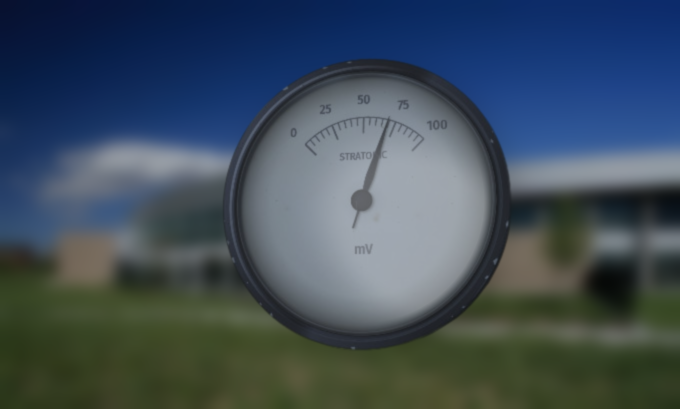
**70** mV
